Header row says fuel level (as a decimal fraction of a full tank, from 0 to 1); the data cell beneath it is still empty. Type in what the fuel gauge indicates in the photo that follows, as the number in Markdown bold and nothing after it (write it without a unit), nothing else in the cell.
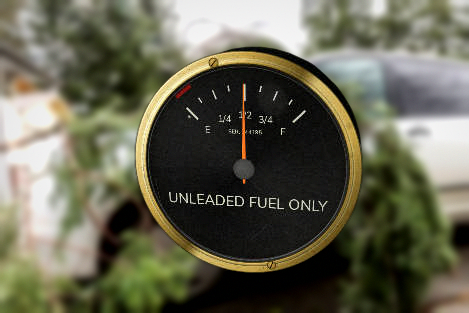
**0.5**
